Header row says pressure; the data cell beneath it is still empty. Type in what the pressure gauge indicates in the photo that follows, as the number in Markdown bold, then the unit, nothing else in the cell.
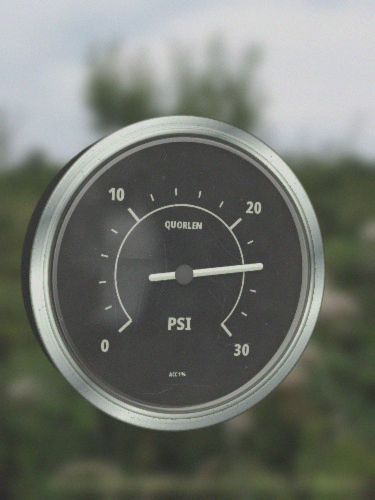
**24** psi
